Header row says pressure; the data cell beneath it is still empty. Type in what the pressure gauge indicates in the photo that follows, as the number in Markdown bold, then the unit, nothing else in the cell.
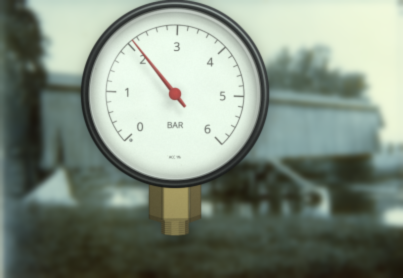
**2.1** bar
